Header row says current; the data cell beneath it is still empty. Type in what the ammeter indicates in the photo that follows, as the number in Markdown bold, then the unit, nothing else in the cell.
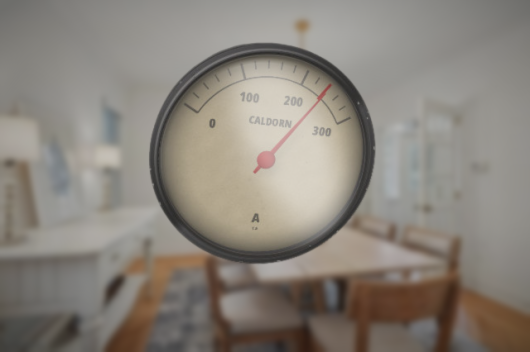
**240** A
